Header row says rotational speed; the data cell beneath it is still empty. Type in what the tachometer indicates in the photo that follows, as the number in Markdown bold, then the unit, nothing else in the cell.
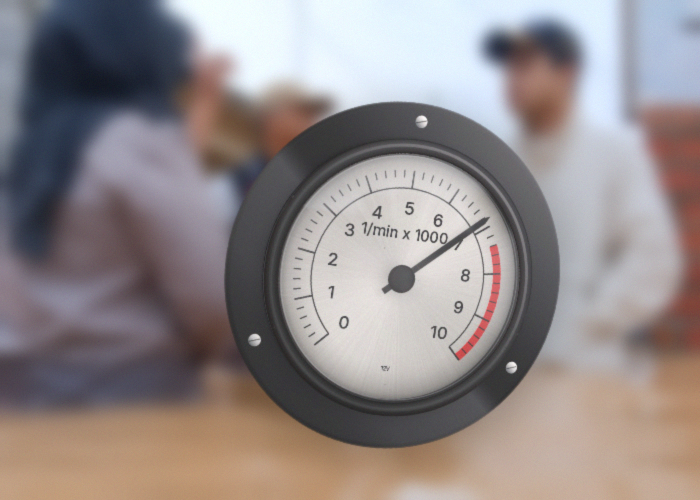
**6800** rpm
